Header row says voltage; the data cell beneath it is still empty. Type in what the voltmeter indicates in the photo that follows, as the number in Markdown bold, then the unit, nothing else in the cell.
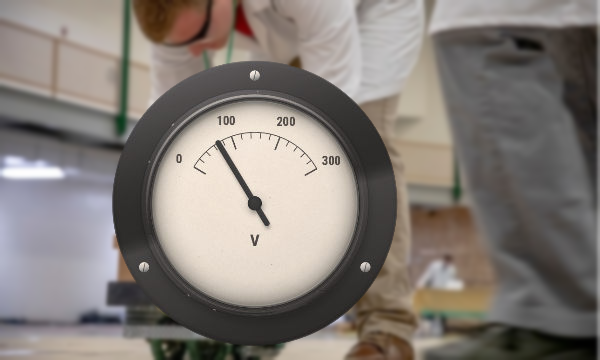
**70** V
